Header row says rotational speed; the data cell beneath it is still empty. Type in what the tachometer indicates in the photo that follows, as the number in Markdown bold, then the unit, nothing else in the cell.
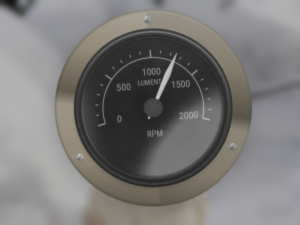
**1250** rpm
